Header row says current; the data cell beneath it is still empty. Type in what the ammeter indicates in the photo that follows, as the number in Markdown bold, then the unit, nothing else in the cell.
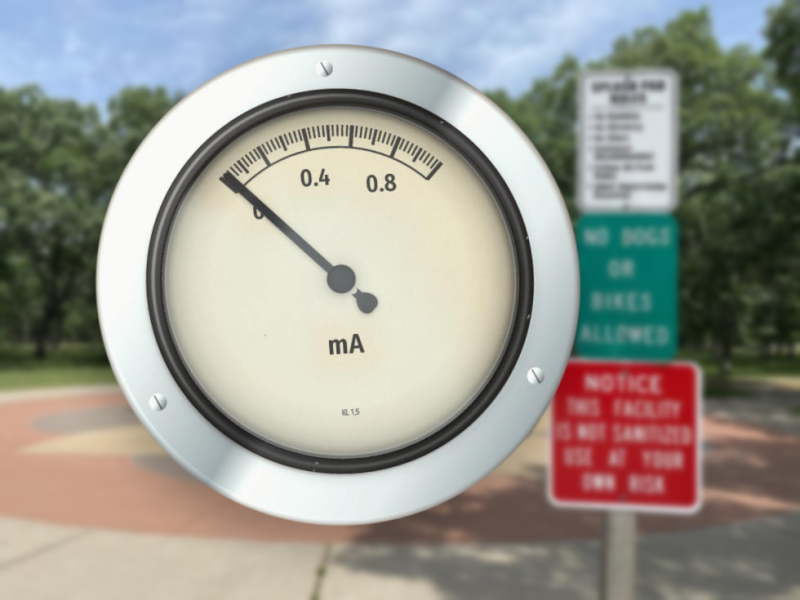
**0.02** mA
